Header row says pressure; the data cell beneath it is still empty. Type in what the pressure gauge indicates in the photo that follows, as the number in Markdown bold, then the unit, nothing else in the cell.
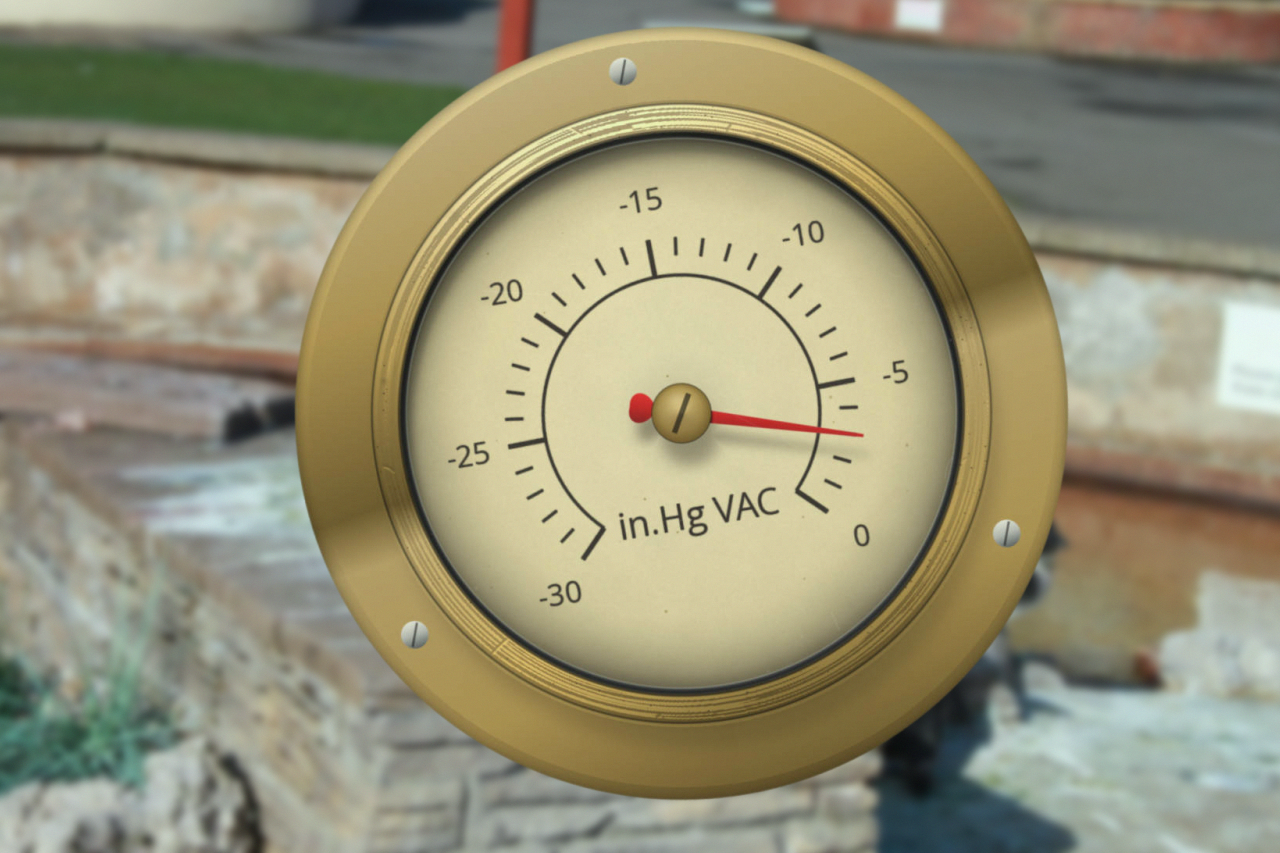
**-3** inHg
